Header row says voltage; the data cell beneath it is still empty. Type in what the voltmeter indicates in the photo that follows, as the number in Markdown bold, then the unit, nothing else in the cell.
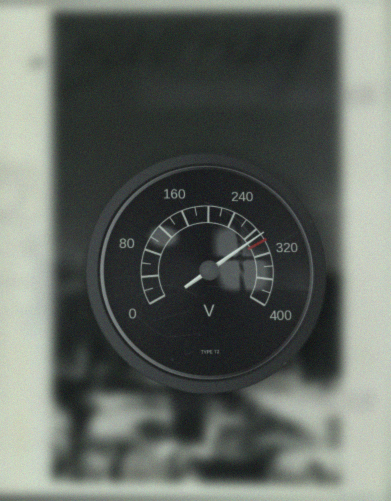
**290** V
